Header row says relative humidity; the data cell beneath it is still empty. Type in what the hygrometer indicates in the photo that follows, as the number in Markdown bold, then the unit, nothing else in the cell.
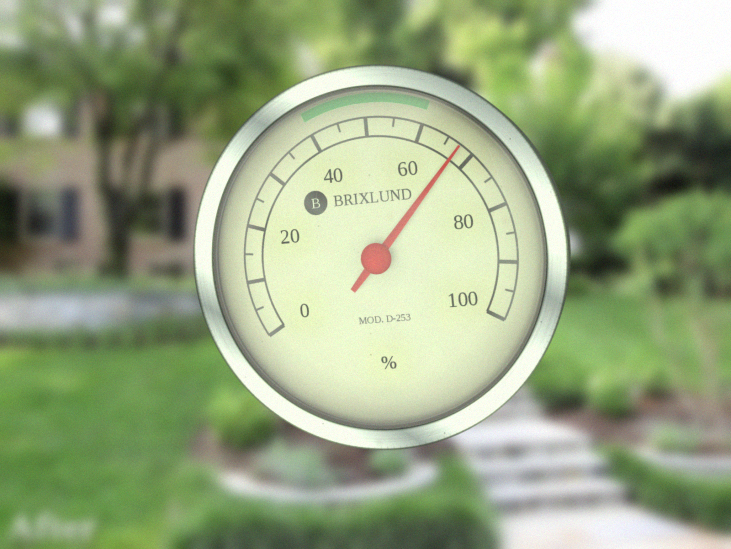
**67.5** %
